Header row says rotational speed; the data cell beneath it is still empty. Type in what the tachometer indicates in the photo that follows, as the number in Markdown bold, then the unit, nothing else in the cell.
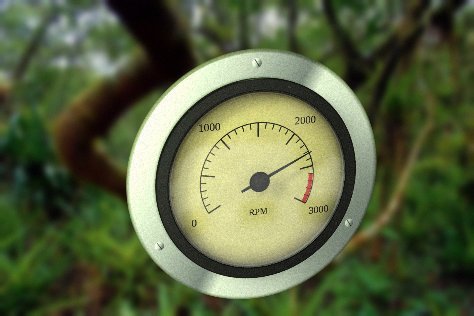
**2300** rpm
